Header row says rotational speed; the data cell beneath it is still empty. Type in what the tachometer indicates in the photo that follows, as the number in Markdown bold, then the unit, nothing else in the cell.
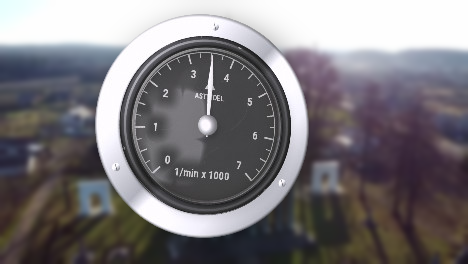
**3500** rpm
